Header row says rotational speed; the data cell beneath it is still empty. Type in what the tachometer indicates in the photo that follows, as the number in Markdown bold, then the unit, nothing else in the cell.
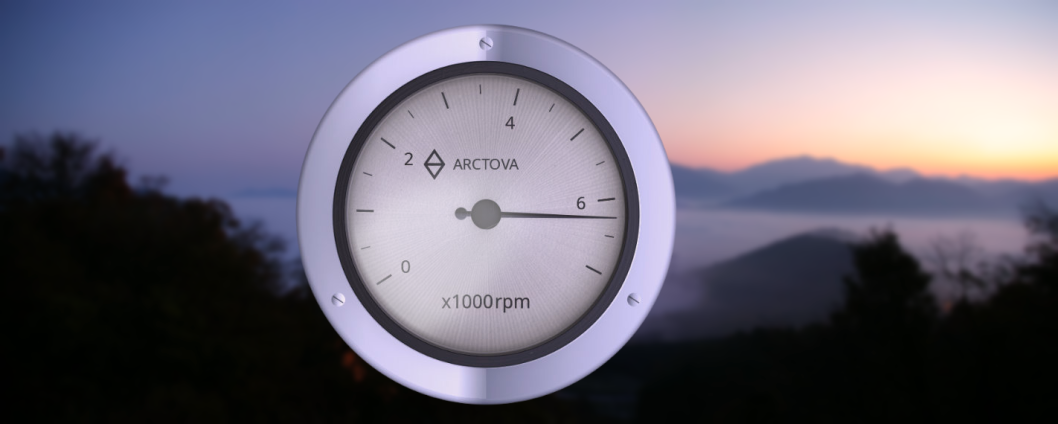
**6250** rpm
